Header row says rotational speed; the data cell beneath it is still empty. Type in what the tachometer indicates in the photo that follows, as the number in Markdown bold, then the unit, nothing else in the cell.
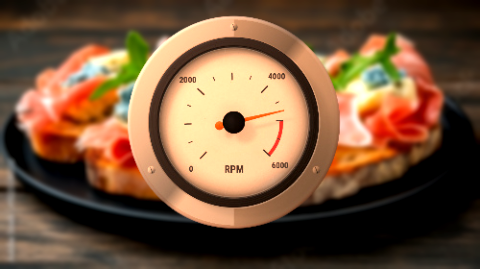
**4750** rpm
